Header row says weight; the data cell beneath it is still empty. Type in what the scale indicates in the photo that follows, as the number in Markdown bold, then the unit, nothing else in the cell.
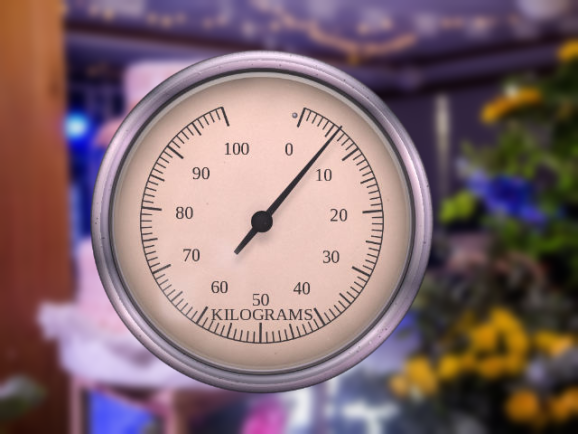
**6** kg
